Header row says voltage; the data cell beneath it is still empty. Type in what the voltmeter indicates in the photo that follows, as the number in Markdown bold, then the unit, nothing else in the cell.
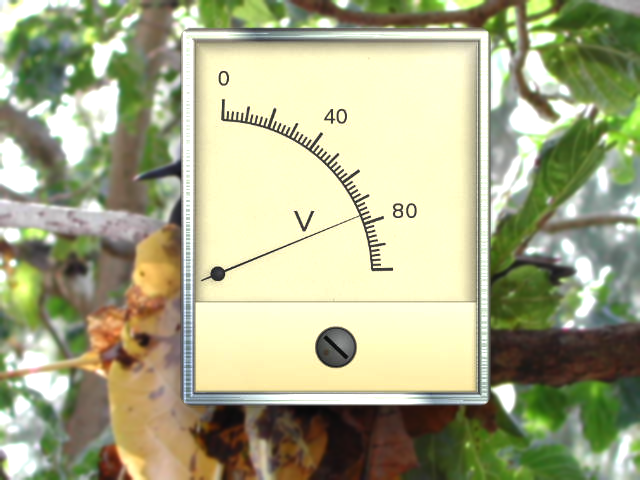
**76** V
